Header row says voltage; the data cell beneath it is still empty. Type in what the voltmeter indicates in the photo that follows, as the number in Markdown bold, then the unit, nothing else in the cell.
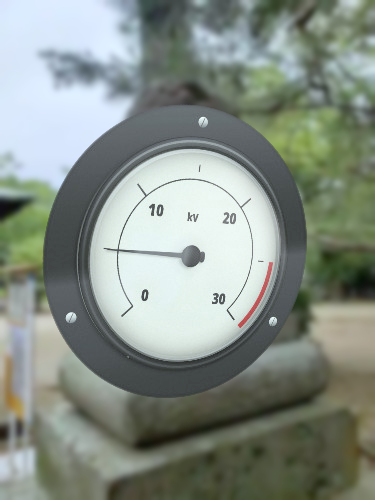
**5** kV
